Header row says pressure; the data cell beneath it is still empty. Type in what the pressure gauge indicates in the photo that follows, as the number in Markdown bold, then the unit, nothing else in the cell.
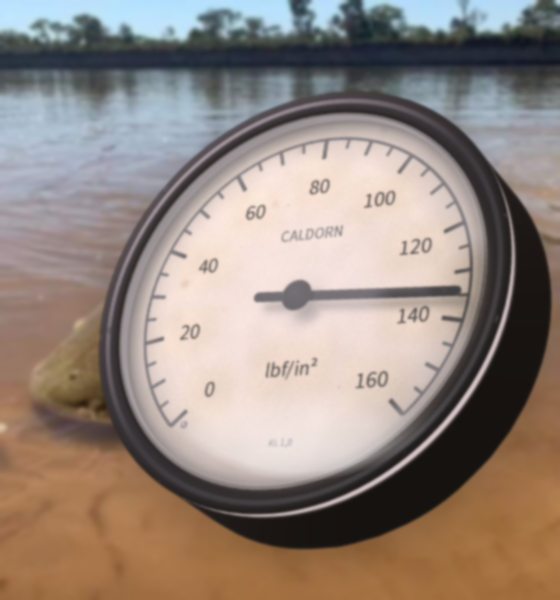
**135** psi
